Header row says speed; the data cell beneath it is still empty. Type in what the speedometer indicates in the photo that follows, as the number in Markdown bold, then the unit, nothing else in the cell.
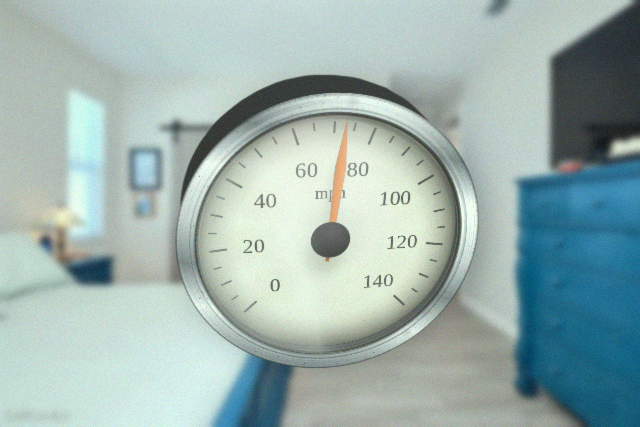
**72.5** mph
